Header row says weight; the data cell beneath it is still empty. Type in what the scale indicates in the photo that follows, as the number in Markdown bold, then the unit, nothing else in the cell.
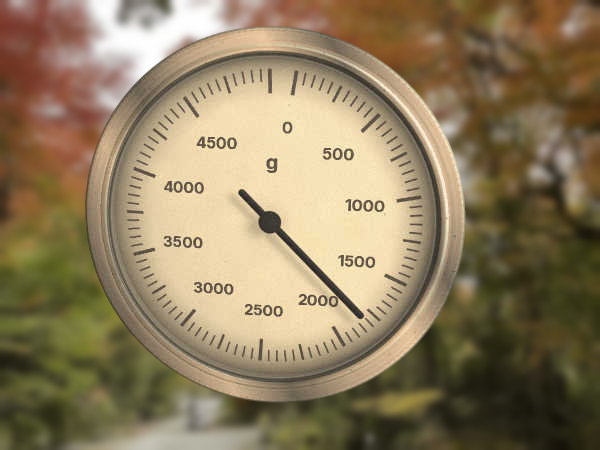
**1800** g
